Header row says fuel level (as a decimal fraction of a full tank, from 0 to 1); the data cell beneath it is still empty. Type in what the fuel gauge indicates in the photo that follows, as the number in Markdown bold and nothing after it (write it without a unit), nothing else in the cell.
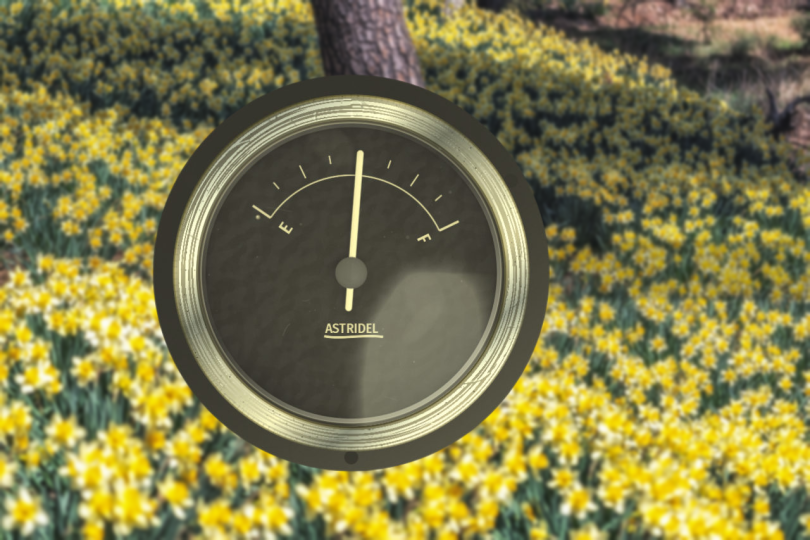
**0.5**
